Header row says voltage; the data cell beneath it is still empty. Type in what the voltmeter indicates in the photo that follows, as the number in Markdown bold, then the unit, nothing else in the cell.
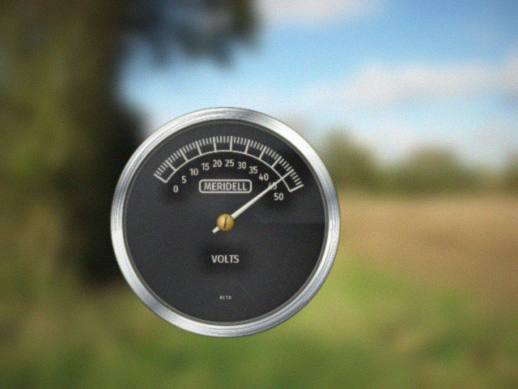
**45** V
